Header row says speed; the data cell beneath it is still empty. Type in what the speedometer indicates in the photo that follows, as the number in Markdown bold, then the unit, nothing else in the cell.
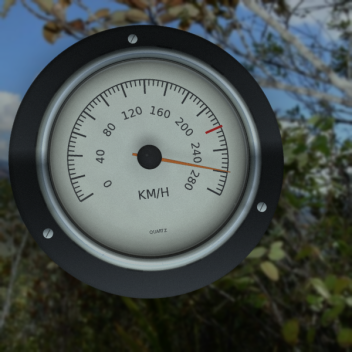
**260** km/h
